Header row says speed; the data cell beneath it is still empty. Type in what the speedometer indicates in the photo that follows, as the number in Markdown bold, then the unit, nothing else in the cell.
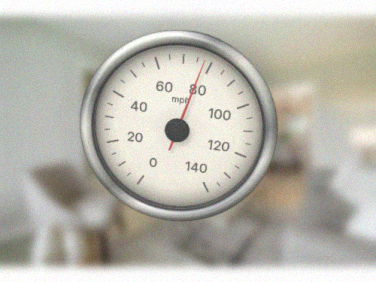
**77.5** mph
